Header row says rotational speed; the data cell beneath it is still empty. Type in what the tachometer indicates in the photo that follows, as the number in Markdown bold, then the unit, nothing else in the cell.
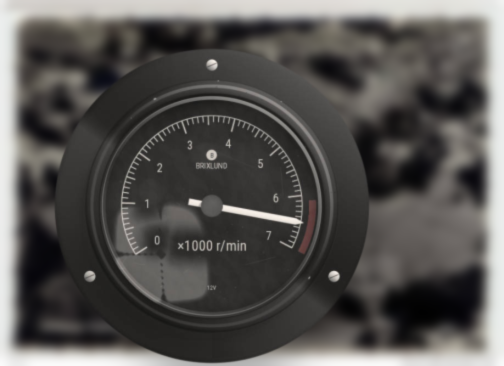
**6500** rpm
